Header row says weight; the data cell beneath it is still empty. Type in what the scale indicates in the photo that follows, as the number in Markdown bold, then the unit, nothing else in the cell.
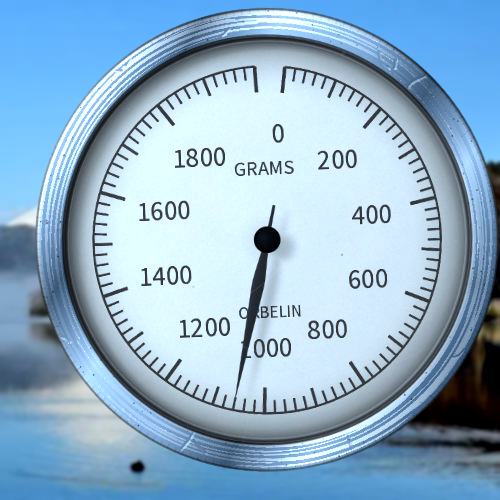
**1060** g
